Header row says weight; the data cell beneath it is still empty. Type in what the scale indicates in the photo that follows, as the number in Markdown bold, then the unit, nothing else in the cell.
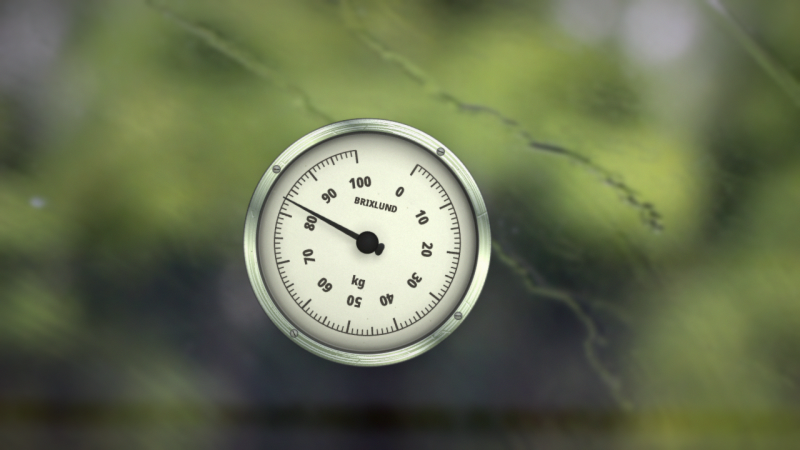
**83** kg
